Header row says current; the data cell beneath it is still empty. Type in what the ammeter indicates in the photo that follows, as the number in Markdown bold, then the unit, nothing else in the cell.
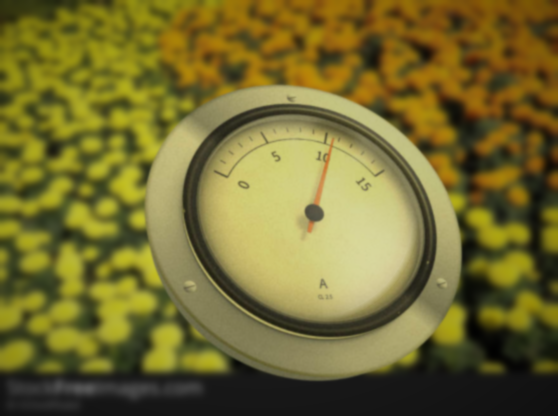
**10.5** A
